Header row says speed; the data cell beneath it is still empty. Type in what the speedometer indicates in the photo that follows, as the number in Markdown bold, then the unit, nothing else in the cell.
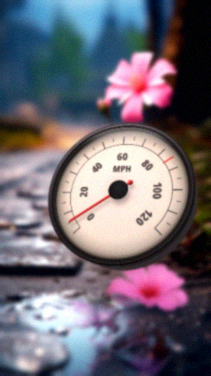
**5** mph
